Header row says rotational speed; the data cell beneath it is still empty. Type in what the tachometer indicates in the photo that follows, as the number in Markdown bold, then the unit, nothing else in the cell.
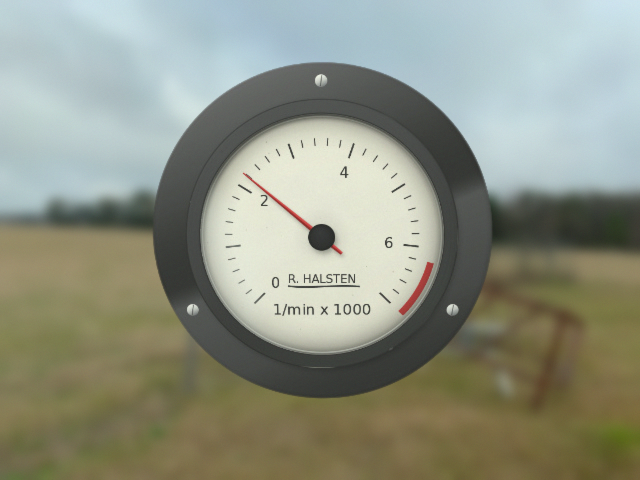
**2200** rpm
